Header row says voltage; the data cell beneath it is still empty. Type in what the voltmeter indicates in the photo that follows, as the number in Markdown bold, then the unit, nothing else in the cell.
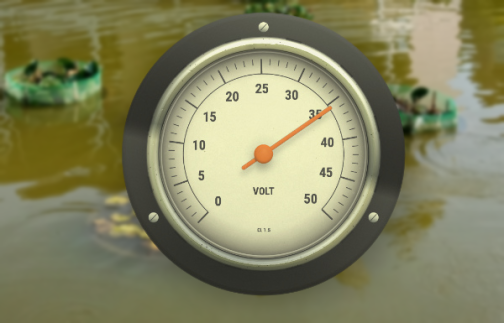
**35.5** V
